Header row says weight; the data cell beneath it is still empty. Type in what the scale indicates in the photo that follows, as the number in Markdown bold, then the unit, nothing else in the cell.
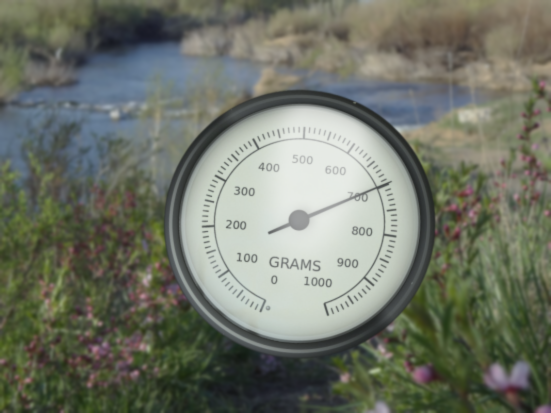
**700** g
